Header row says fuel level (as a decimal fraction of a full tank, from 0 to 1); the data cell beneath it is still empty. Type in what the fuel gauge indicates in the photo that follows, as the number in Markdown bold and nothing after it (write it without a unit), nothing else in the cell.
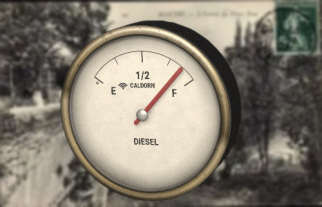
**0.875**
